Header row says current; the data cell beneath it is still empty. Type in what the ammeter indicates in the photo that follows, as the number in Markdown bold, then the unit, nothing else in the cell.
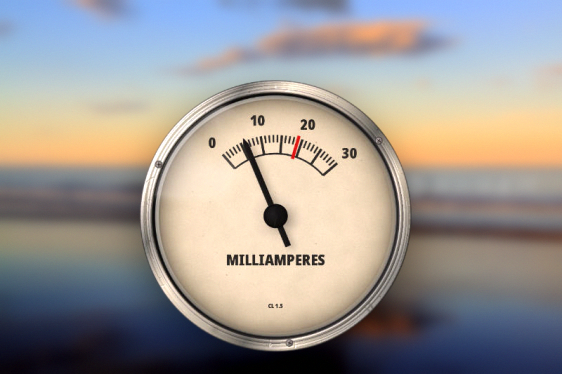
**6** mA
